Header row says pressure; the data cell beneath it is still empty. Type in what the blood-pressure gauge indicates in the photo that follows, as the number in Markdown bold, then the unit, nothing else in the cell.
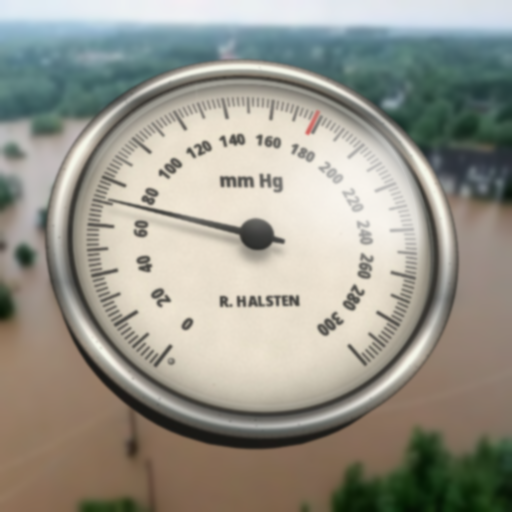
**70** mmHg
